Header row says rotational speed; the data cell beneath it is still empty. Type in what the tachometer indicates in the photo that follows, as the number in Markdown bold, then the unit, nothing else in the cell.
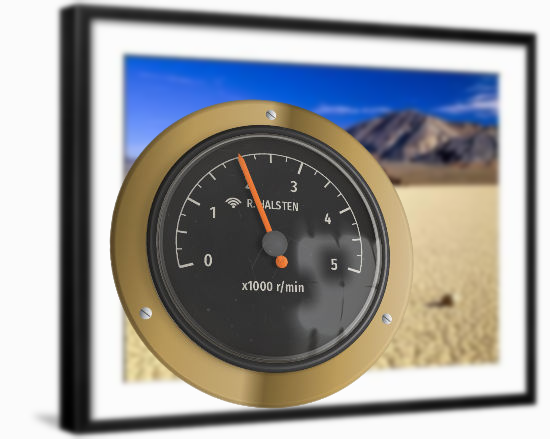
**2000** rpm
